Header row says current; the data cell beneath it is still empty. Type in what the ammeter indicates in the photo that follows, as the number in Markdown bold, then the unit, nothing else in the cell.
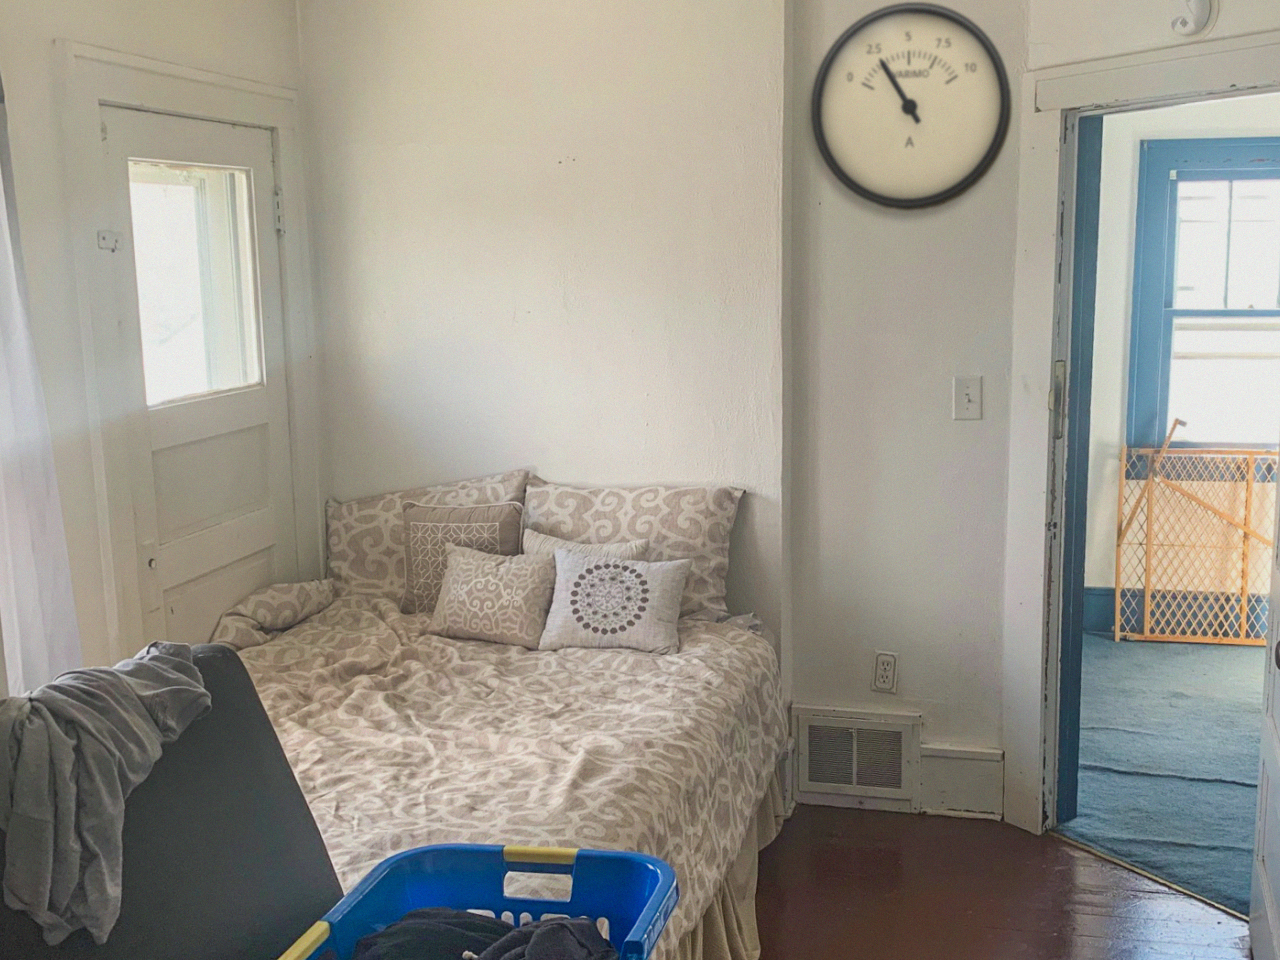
**2.5** A
